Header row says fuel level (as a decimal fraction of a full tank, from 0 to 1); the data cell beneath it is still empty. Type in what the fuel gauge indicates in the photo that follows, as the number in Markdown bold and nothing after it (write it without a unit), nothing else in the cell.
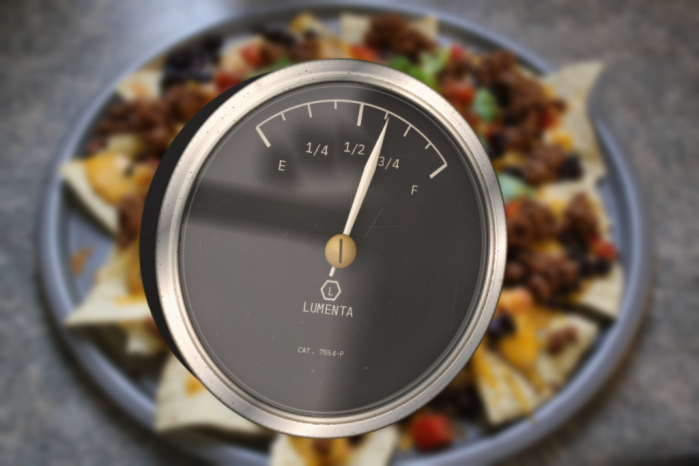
**0.625**
